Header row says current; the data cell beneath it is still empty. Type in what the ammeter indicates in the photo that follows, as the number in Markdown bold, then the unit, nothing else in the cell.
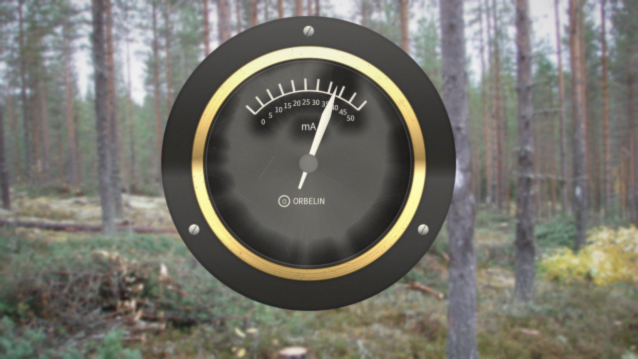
**37.5** mA
